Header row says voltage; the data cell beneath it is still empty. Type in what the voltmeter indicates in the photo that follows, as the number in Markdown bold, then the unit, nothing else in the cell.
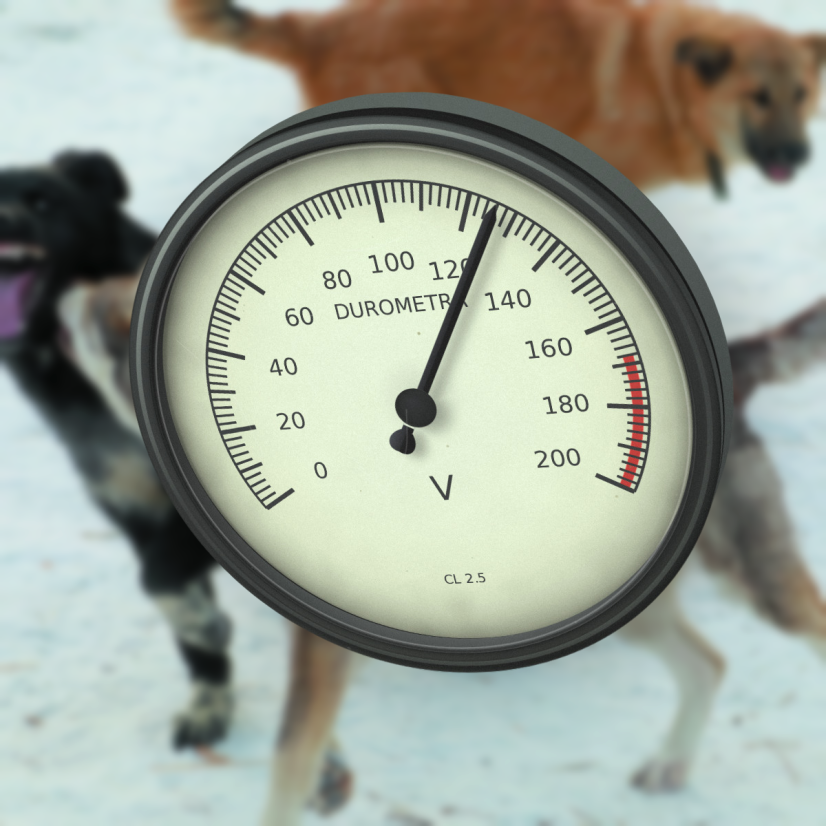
**126** V
